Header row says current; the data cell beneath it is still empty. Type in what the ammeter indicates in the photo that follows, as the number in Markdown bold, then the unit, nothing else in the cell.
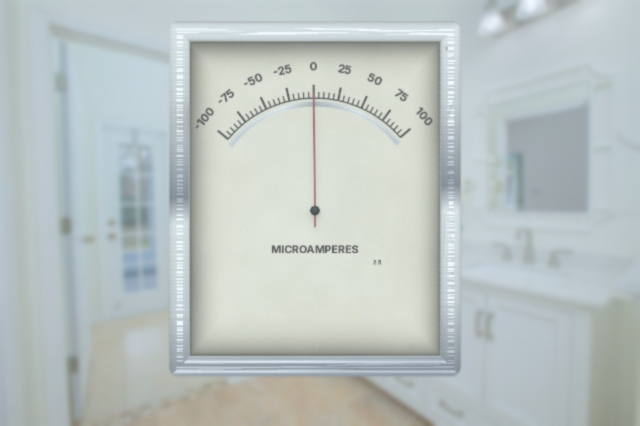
**0** µA
